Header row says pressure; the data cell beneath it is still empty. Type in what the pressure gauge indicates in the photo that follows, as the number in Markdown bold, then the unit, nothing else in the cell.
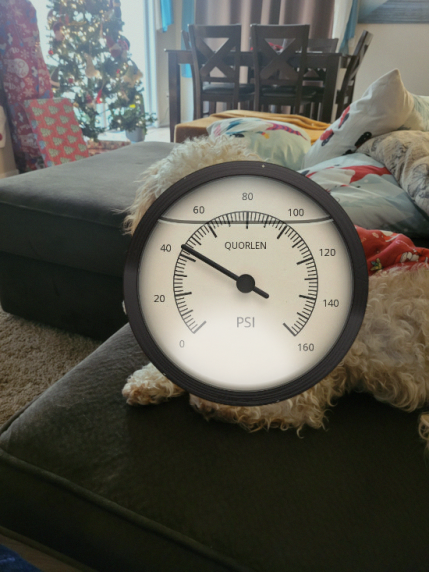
**44** psi
